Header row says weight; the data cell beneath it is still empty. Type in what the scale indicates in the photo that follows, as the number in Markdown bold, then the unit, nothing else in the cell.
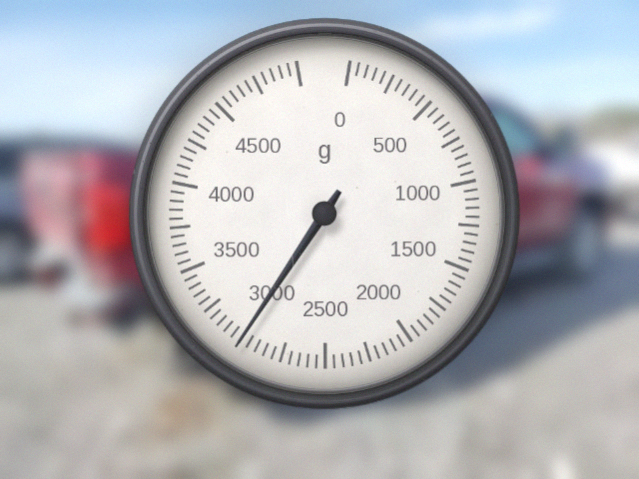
**3000** g
